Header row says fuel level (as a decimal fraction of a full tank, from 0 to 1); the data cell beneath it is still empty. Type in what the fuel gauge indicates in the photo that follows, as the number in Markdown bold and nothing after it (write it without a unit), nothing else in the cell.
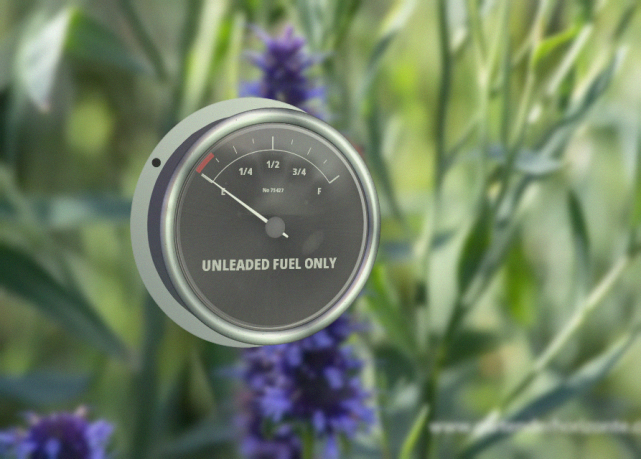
**0**
